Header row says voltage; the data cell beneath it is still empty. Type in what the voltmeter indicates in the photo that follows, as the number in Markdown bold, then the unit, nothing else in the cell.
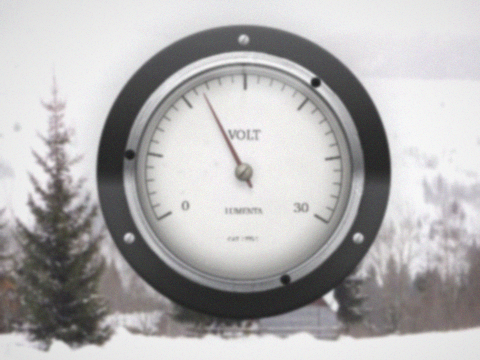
**11.5** V
